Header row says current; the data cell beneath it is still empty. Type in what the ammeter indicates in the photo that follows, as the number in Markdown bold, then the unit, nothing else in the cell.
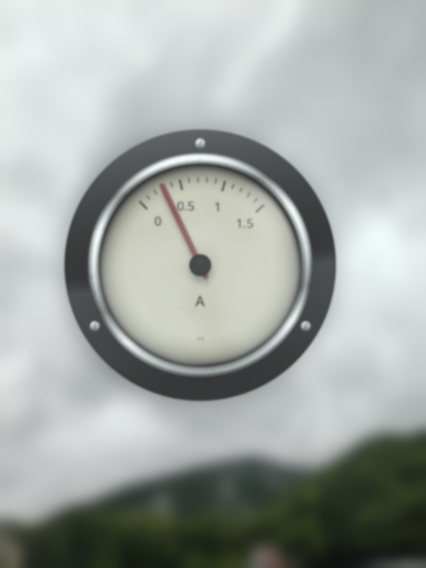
**0.3** A
